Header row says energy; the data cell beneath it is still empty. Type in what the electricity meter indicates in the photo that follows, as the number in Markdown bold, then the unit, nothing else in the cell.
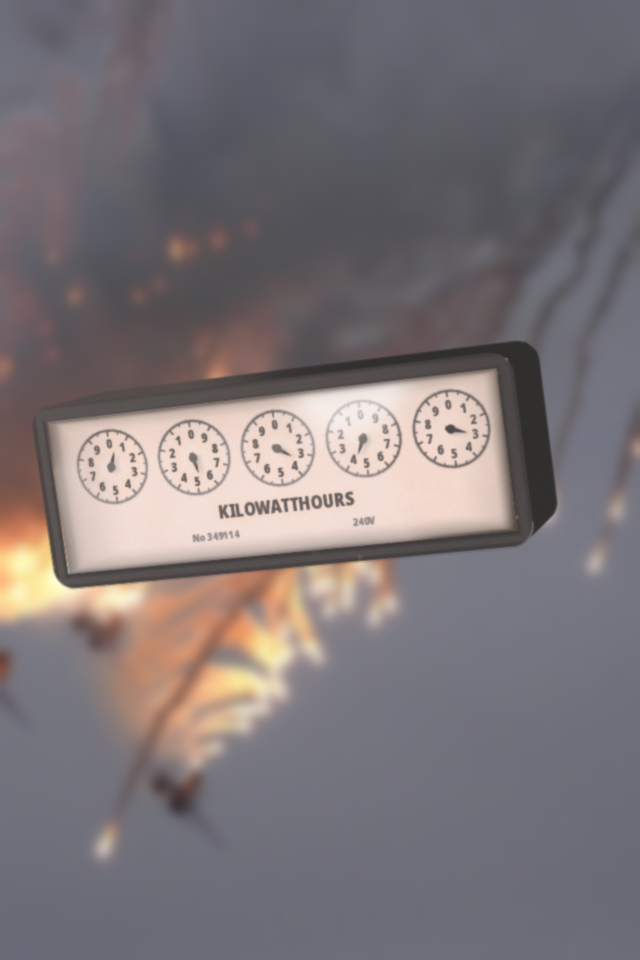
**5343** kWh
